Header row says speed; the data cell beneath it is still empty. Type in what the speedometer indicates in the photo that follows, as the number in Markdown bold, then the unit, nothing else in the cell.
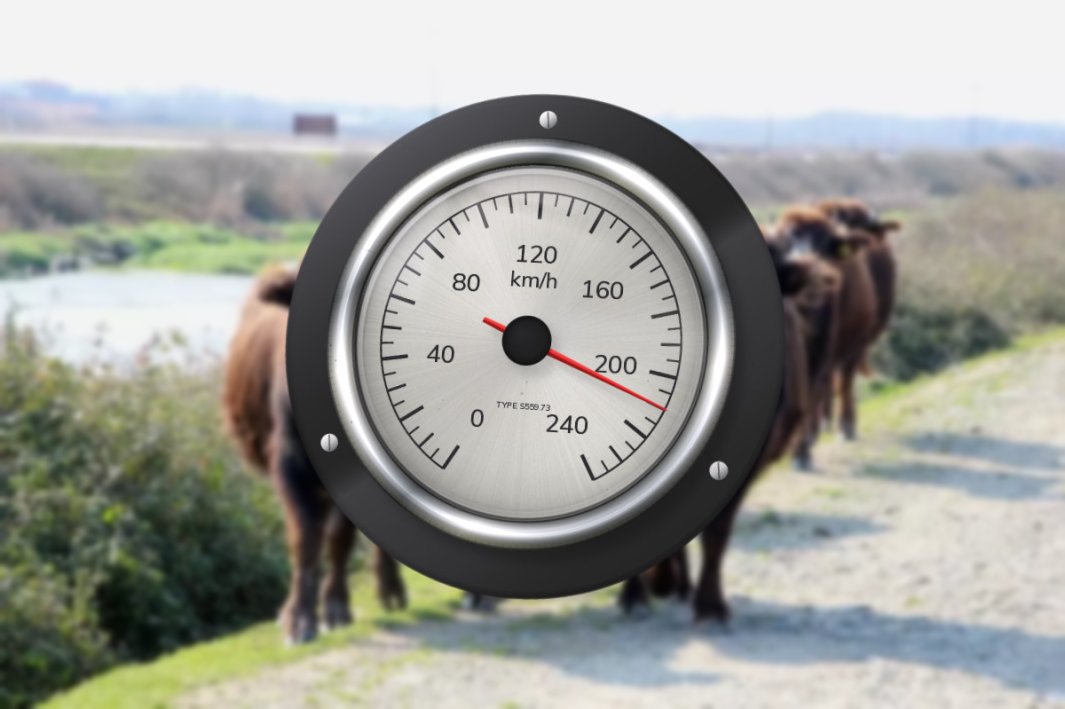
**210** km/h
